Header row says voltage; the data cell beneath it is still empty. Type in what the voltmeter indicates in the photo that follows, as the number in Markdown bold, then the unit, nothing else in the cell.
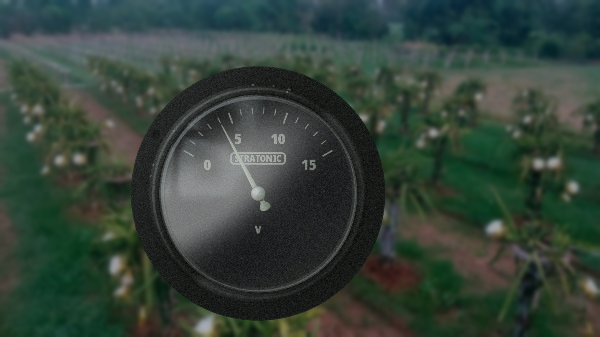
**4** V
